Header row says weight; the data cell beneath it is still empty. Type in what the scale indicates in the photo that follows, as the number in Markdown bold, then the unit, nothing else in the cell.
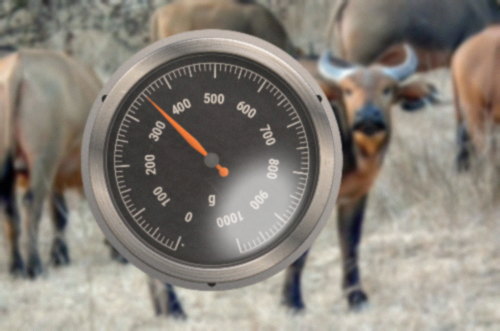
**350** g
